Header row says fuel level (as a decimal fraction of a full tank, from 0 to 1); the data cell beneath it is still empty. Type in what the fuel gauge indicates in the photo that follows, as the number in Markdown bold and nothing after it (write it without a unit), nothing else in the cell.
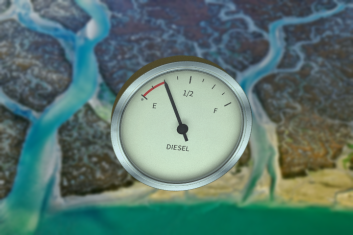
**0.25**
